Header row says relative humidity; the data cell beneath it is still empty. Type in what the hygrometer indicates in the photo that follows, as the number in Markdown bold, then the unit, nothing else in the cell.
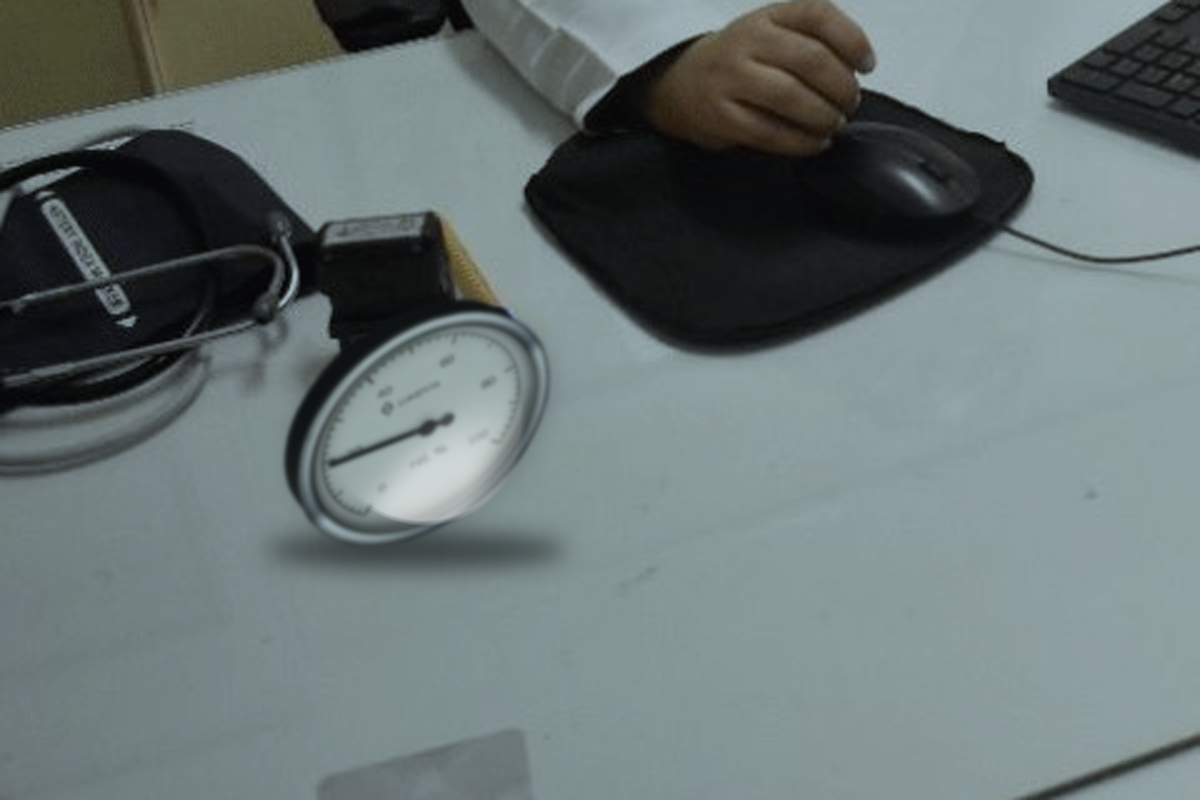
**20** %
